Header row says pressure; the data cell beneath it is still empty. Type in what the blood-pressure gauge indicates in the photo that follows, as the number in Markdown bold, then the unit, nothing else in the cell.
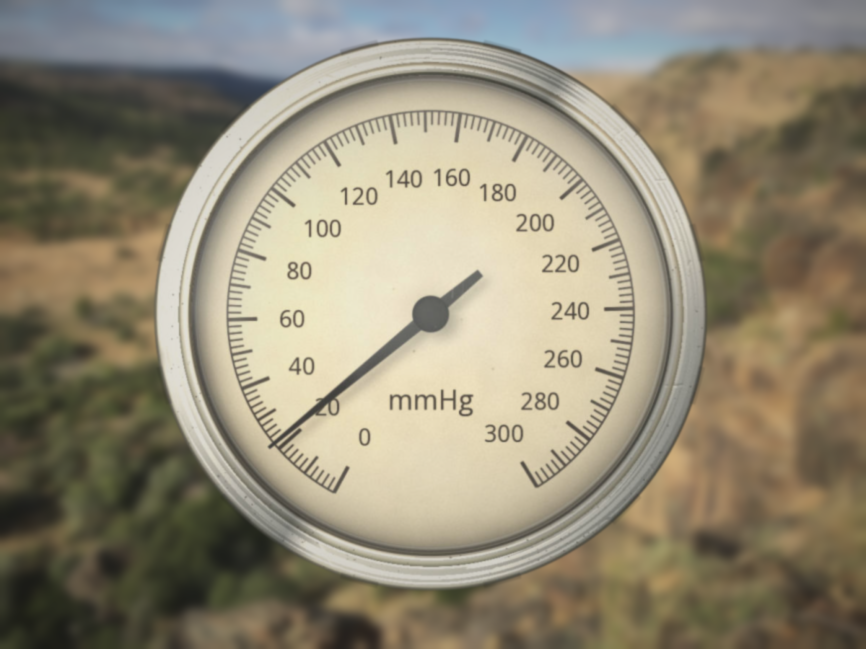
**22** mmHg
